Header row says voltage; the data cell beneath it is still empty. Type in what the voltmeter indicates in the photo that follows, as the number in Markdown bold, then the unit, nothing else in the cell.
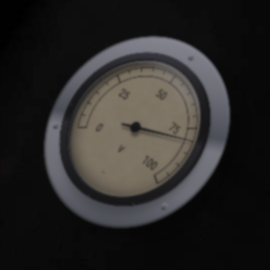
**80** V
